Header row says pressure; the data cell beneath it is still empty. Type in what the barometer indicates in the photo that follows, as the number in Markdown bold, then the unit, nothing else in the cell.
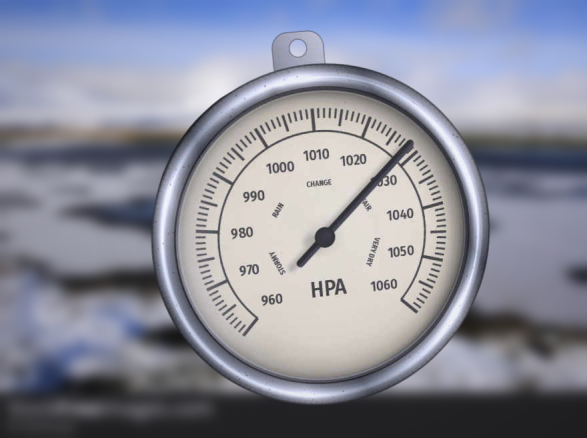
**1028** hPa
